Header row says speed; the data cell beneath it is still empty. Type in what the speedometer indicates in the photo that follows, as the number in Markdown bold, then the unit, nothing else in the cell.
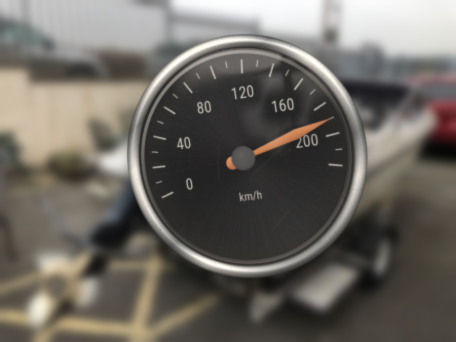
**190** km/h
